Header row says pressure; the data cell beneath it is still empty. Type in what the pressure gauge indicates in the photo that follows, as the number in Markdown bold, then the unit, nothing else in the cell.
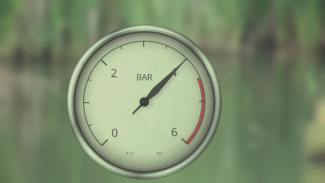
**4** bar
